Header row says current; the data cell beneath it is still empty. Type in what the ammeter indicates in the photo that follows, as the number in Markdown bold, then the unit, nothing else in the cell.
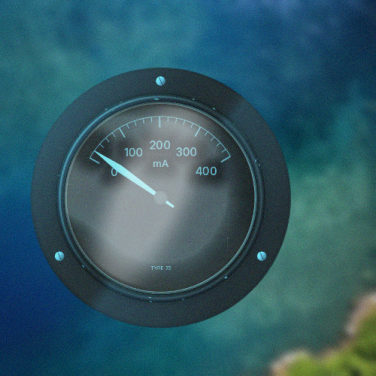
**20** mA
